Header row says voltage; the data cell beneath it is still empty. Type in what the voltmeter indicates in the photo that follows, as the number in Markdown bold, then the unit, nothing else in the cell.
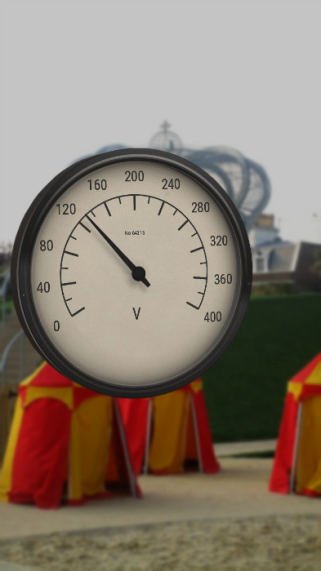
**130** V
